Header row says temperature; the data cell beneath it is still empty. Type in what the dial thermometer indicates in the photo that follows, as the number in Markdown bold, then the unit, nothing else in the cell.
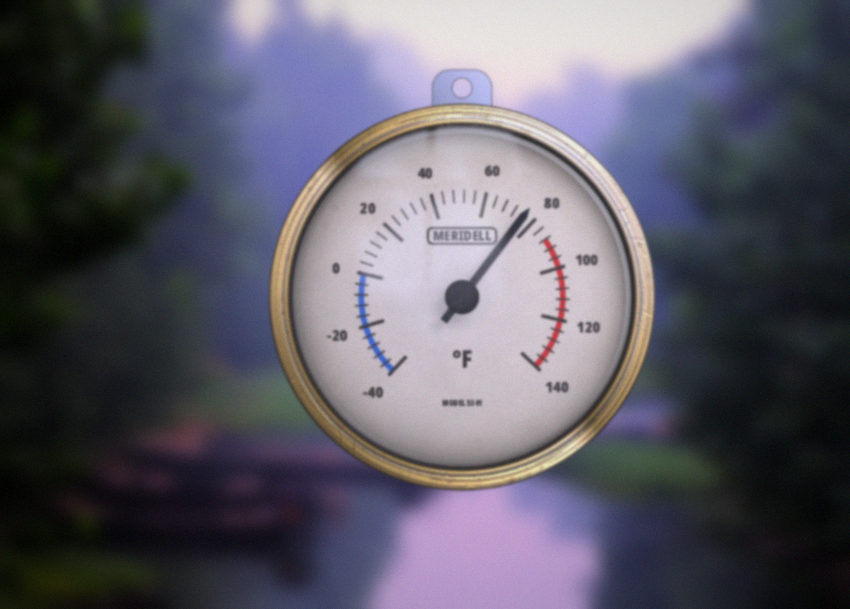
**76** °F
